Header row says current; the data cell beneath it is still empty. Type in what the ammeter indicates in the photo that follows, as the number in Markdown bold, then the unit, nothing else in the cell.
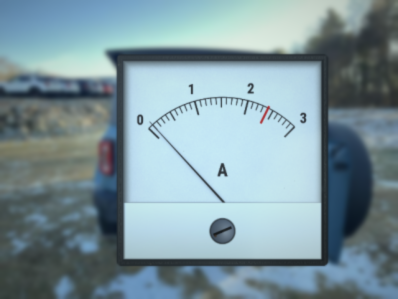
**0.1** A
